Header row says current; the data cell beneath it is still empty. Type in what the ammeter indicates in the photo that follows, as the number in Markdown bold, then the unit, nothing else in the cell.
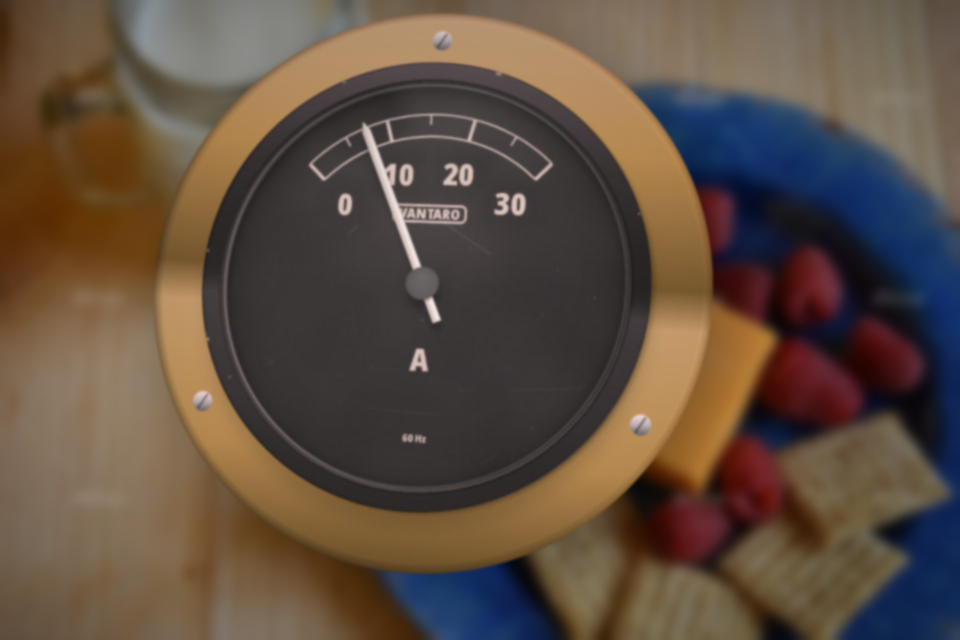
**7.5** A
